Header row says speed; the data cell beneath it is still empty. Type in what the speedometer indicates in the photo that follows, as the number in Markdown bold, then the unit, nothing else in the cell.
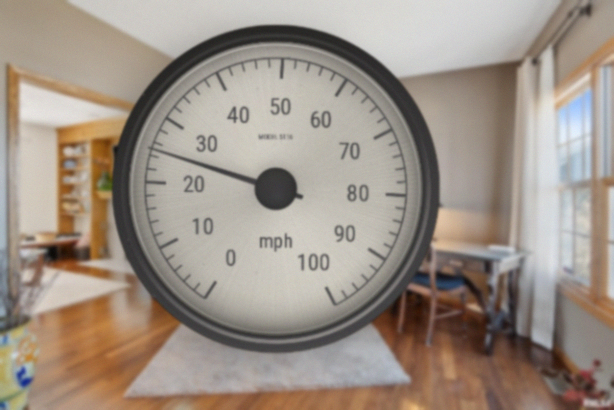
**25** mph
